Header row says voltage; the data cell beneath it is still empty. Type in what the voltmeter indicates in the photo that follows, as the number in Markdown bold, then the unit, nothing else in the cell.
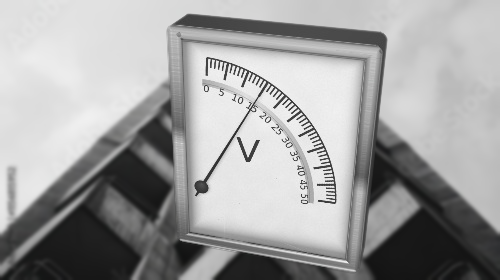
**15** V
